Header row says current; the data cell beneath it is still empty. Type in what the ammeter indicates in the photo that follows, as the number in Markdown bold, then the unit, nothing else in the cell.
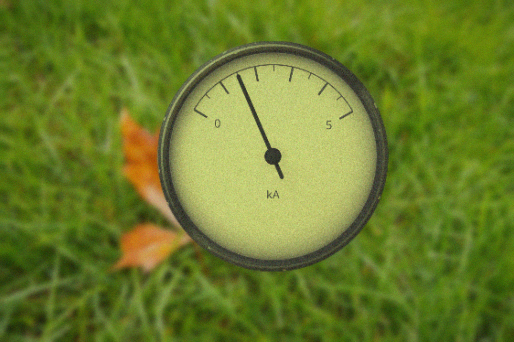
**1.5** kA
